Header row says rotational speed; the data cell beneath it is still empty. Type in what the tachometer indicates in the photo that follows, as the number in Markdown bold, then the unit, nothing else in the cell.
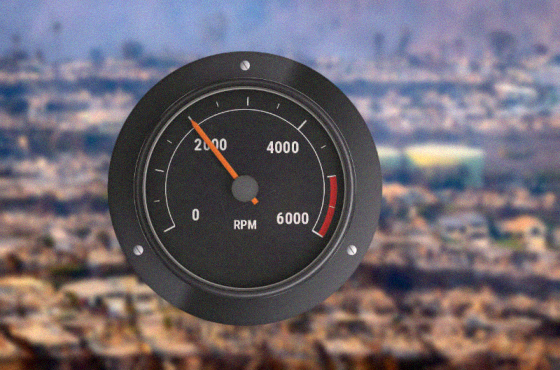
**2000** rpm
